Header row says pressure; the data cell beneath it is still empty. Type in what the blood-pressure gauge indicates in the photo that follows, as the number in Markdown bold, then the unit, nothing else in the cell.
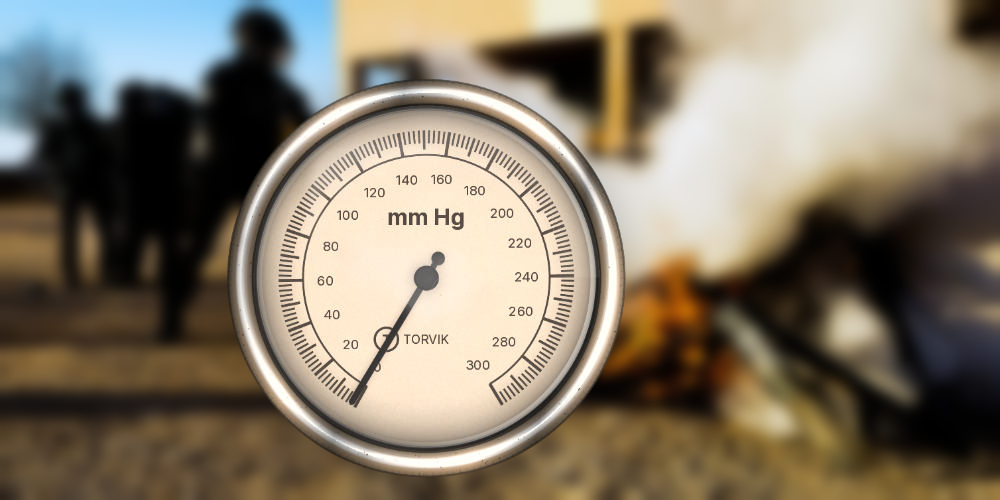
**2** mmHg
